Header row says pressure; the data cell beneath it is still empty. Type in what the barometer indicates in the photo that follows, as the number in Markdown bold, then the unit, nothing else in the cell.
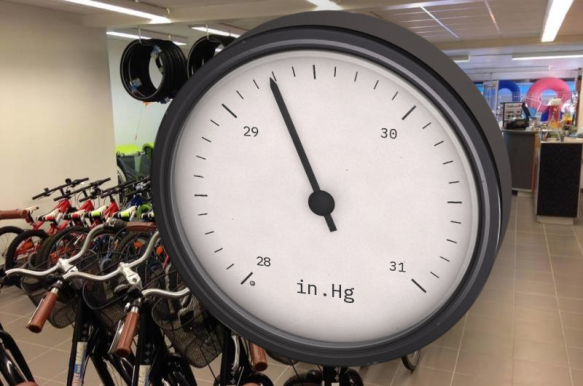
**29.3** inHg
